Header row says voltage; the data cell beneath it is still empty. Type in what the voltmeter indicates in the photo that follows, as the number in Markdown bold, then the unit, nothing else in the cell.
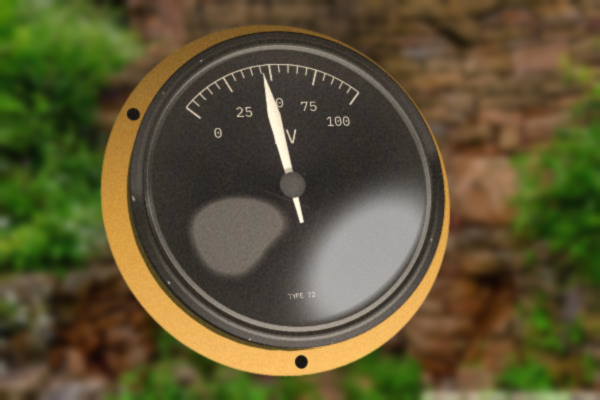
**45** mV
